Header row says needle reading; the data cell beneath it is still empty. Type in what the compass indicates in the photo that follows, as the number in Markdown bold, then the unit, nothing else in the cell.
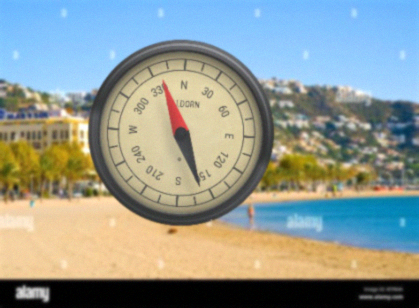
**337.5** °
